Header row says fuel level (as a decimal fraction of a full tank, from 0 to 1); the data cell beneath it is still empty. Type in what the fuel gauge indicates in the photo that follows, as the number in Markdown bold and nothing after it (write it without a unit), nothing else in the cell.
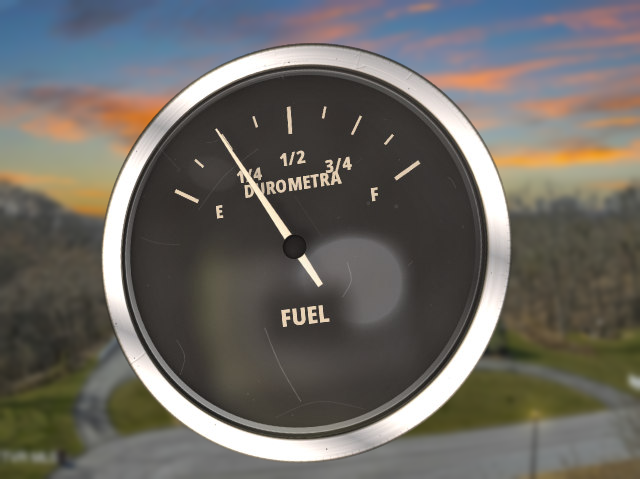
**0.25**
